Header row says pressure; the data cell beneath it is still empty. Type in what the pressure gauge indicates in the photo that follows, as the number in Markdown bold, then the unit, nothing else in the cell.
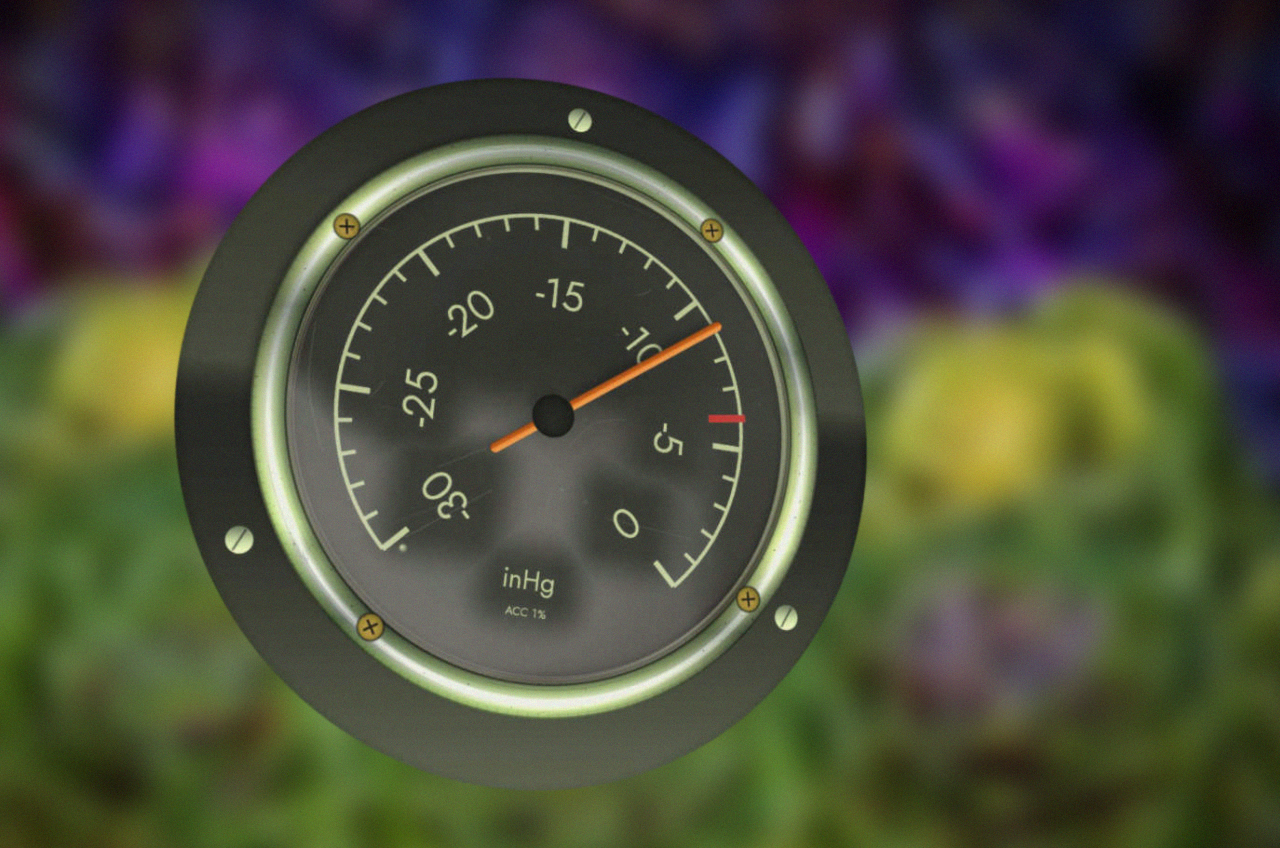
**-9** inHg
